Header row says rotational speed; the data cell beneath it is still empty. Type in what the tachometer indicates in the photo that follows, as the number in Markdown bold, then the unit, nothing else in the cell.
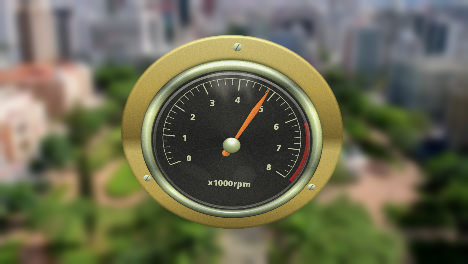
**4800** rpm
